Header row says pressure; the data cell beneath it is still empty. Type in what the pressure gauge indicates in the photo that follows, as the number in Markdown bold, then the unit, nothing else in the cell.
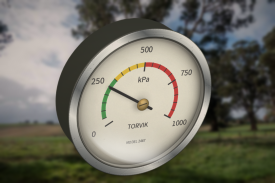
**250** kPa
